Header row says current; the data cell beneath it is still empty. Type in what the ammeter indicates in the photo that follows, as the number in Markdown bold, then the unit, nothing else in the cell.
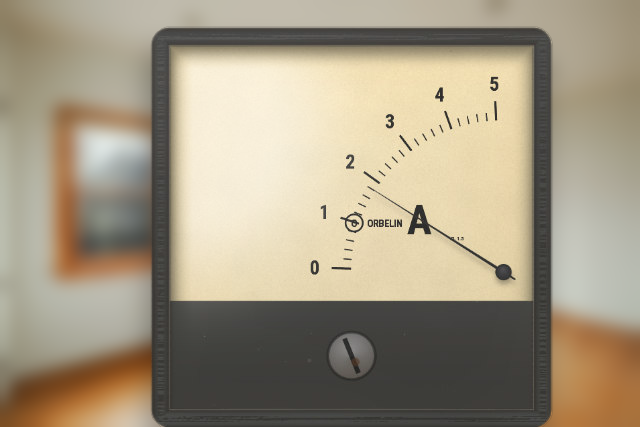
**1.8** A
